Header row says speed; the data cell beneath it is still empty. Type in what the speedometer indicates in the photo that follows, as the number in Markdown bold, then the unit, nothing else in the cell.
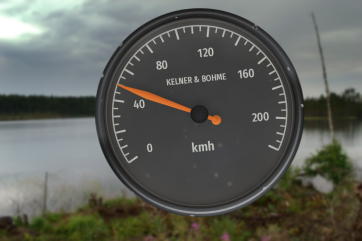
**50** km/h
